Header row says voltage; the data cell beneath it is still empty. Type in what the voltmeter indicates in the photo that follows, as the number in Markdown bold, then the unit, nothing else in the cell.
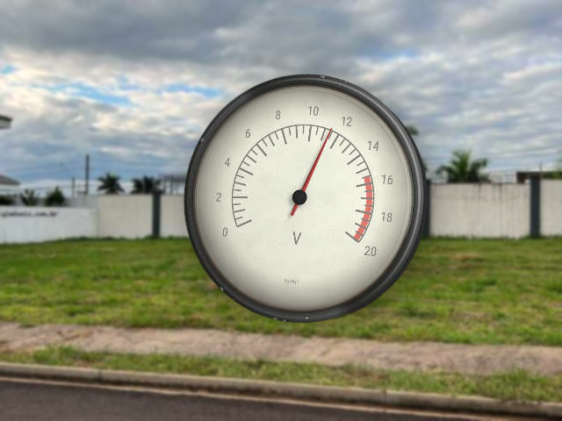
**11.5** V
